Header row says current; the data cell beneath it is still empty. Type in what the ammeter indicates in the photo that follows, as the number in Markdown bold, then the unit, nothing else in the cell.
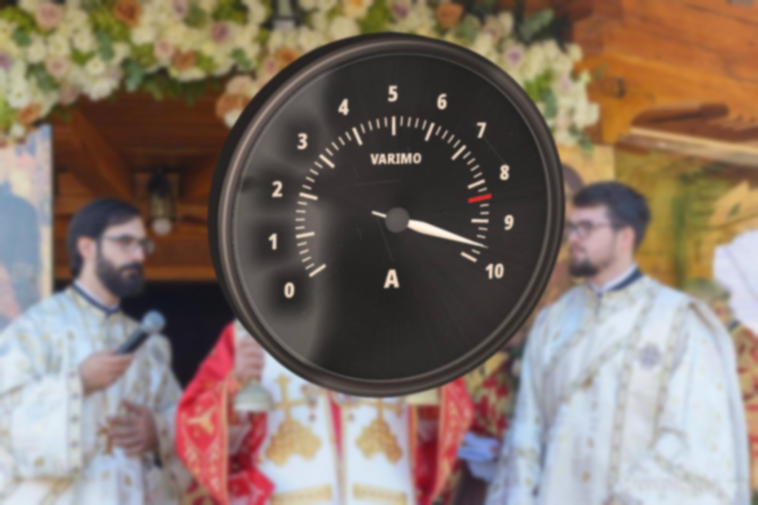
**9.6** A
